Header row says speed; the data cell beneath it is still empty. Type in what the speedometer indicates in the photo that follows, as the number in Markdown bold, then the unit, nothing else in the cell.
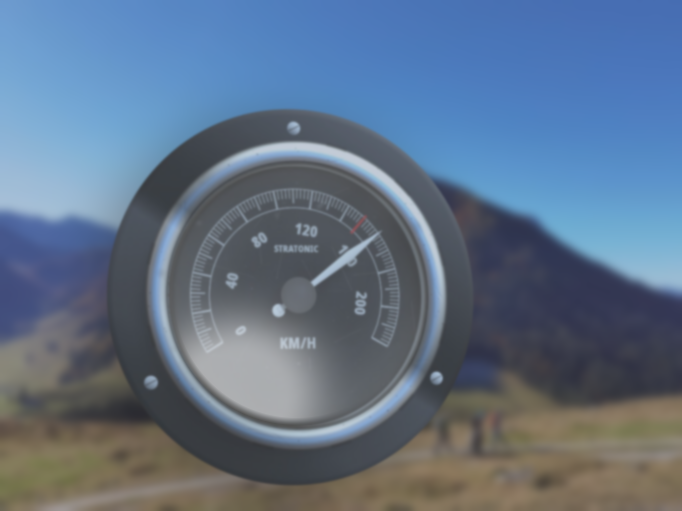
**160** km/h
